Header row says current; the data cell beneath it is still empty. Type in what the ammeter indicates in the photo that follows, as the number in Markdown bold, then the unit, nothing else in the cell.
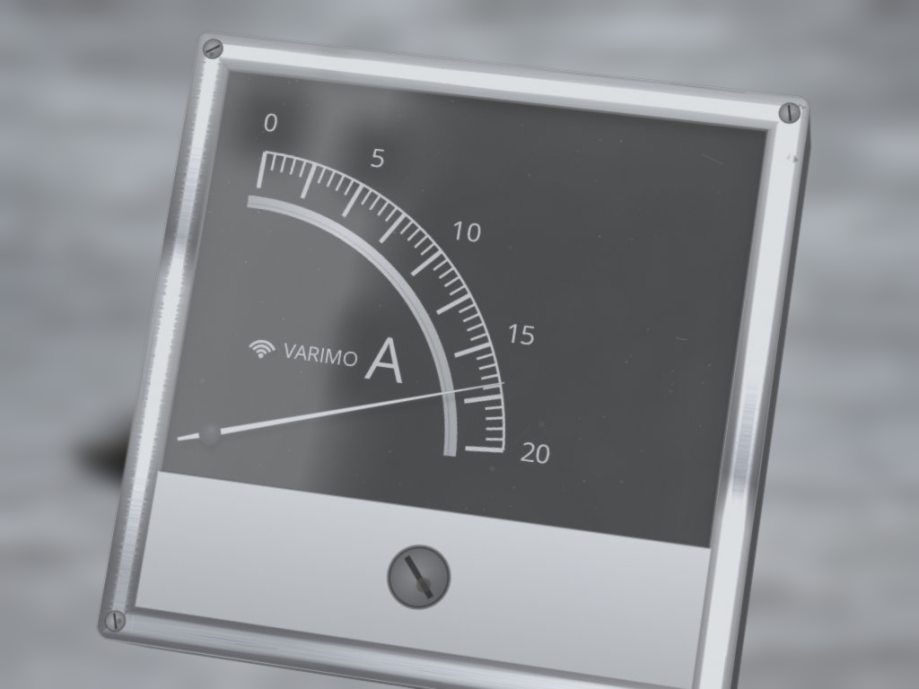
**17** A
